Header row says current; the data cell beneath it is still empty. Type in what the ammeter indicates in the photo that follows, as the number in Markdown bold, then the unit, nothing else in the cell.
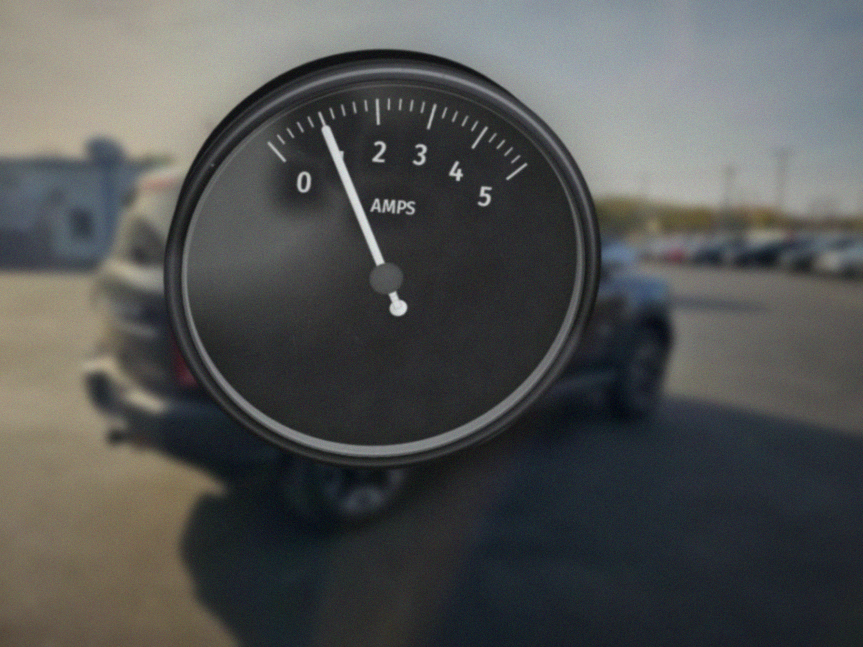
**1** A
